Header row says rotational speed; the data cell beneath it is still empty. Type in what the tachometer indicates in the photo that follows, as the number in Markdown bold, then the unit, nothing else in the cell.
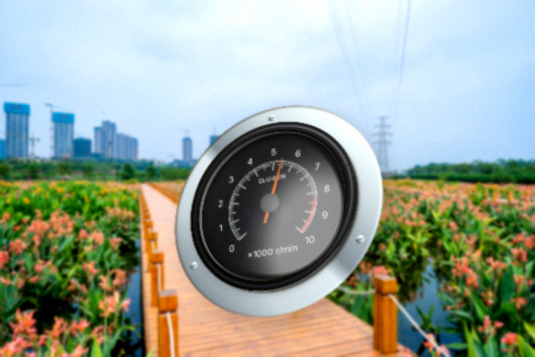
**5500** rpm
